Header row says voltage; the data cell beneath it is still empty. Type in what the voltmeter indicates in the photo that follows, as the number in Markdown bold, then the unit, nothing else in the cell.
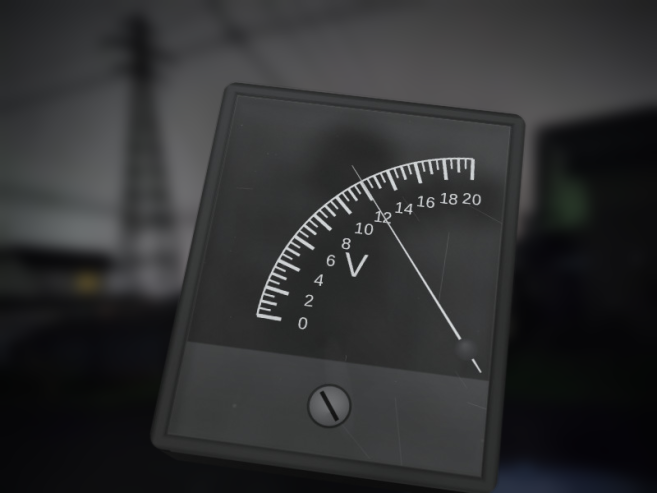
**12** V
